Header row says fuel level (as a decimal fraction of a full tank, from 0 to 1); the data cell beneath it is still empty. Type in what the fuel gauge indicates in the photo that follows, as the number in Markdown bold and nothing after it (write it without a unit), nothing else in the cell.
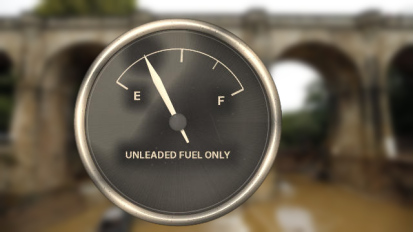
**0.25**
